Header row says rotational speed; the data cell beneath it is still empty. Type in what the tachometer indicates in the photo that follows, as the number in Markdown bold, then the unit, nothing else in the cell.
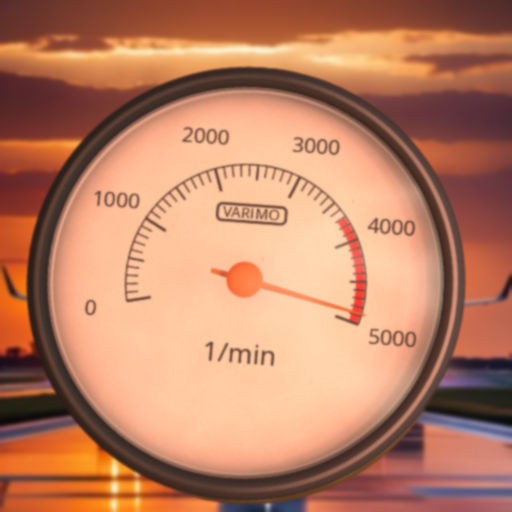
**4900** rpm
